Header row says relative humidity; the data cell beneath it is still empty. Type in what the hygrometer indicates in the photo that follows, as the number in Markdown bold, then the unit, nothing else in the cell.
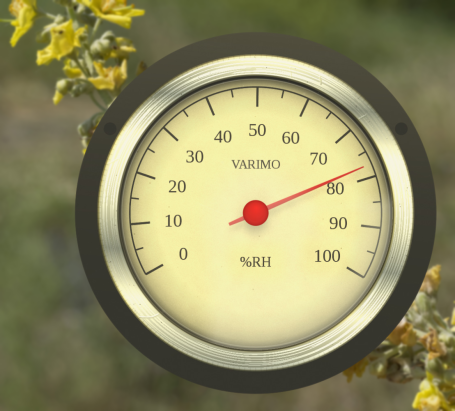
**77.5** %
